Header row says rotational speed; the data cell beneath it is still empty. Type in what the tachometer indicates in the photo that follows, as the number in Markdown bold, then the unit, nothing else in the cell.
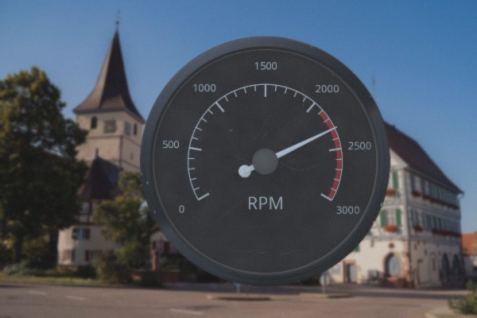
**2300** rpm
